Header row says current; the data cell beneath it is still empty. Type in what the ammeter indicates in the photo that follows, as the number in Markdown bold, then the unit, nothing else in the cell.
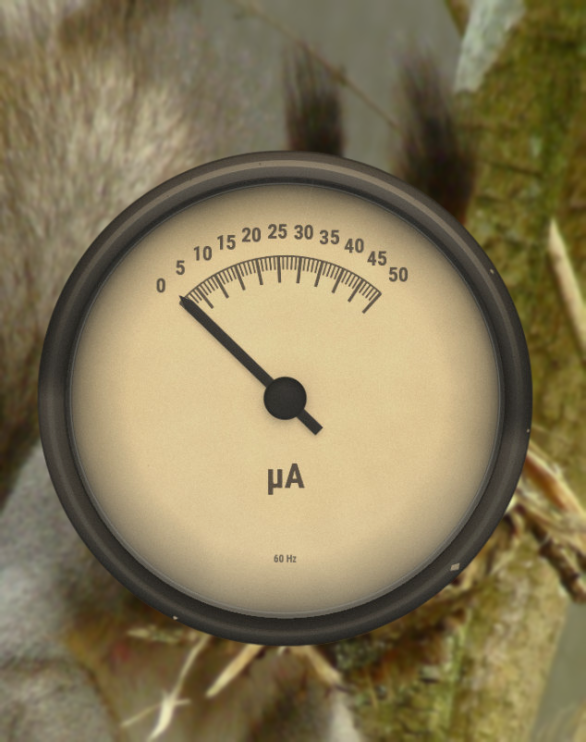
**1** µA
